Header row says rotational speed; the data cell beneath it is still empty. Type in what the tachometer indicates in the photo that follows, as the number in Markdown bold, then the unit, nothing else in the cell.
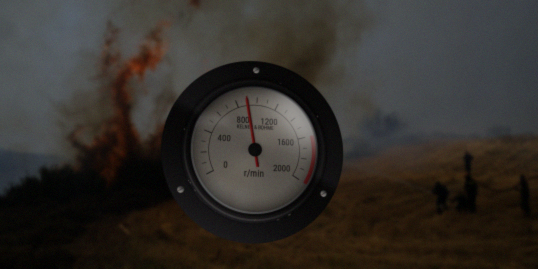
**900** rpm
